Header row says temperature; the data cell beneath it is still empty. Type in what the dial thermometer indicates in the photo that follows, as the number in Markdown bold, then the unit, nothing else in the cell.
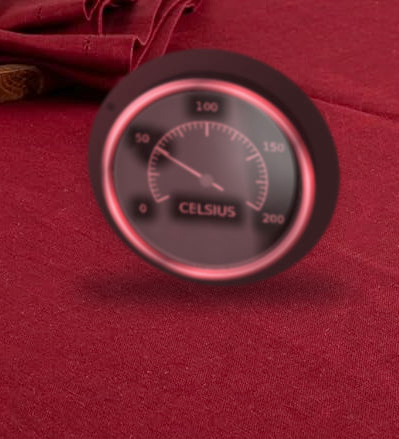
**50** °C
